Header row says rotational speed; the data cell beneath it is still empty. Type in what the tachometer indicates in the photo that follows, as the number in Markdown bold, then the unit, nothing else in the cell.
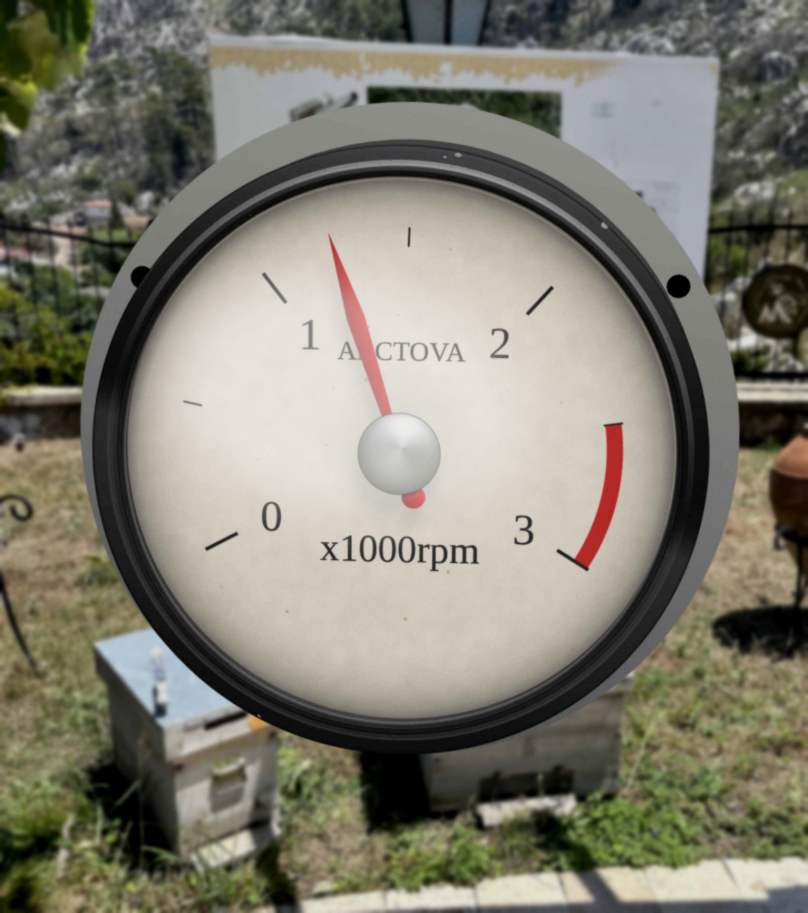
**1250** rpm
